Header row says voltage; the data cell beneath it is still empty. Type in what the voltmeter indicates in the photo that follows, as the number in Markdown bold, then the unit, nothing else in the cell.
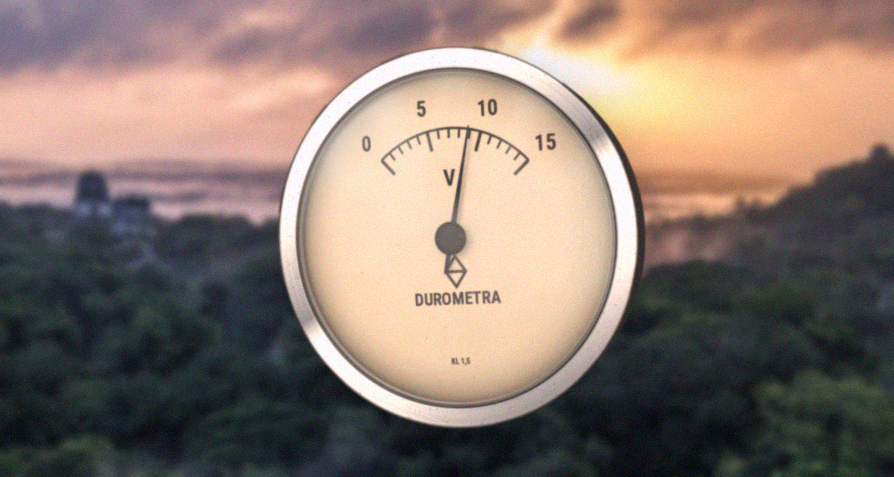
**9** V
